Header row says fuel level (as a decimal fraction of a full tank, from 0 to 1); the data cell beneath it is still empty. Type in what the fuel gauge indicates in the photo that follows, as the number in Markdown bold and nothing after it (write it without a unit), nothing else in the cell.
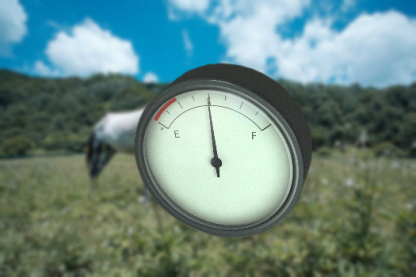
**0.5**
